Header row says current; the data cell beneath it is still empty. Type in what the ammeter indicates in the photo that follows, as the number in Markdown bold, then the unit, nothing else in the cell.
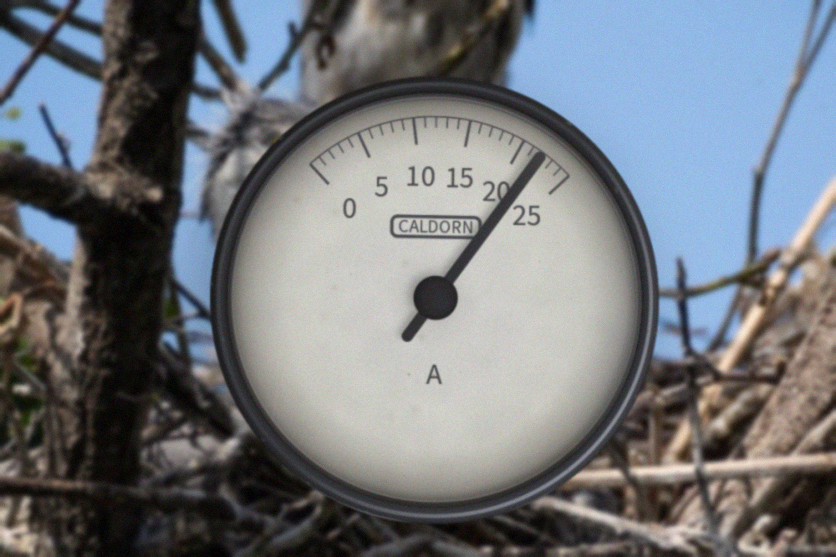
**22** A
